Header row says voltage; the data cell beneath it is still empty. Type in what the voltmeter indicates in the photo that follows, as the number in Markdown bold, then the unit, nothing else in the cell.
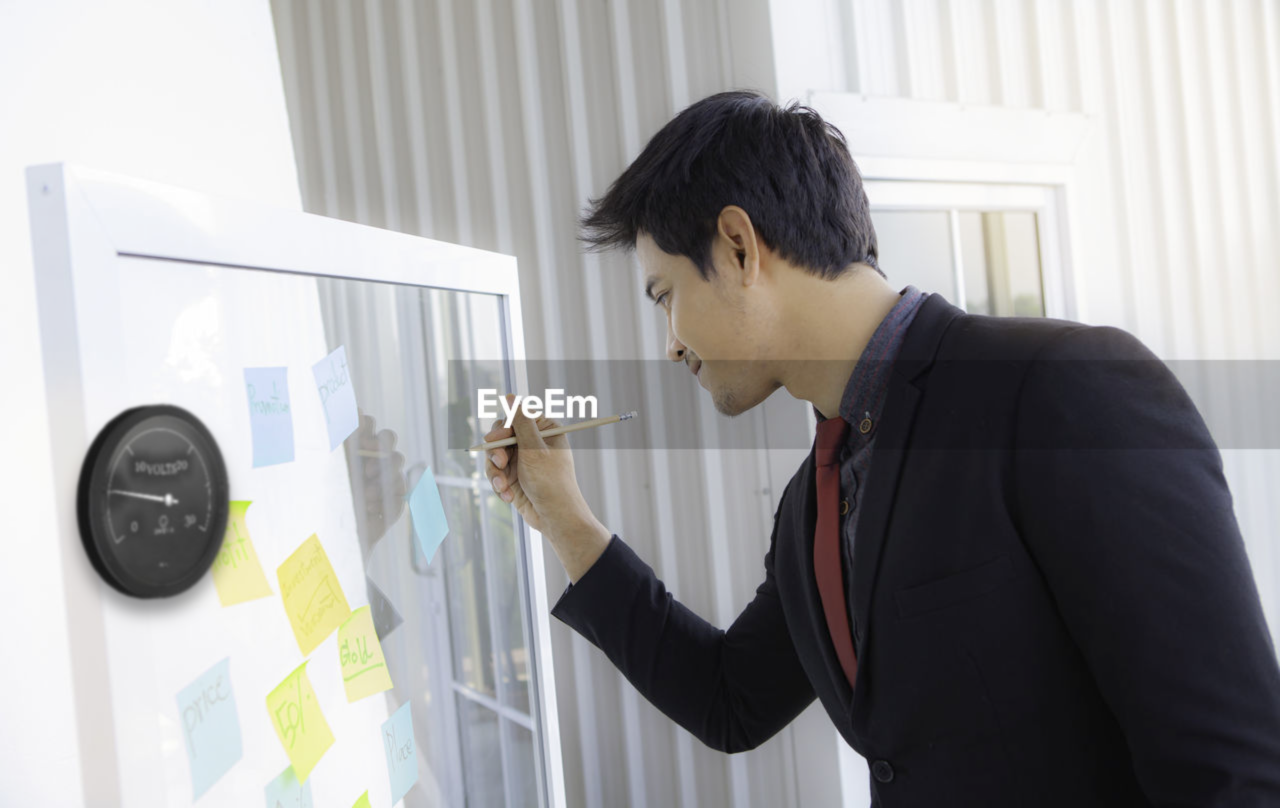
**5** V
